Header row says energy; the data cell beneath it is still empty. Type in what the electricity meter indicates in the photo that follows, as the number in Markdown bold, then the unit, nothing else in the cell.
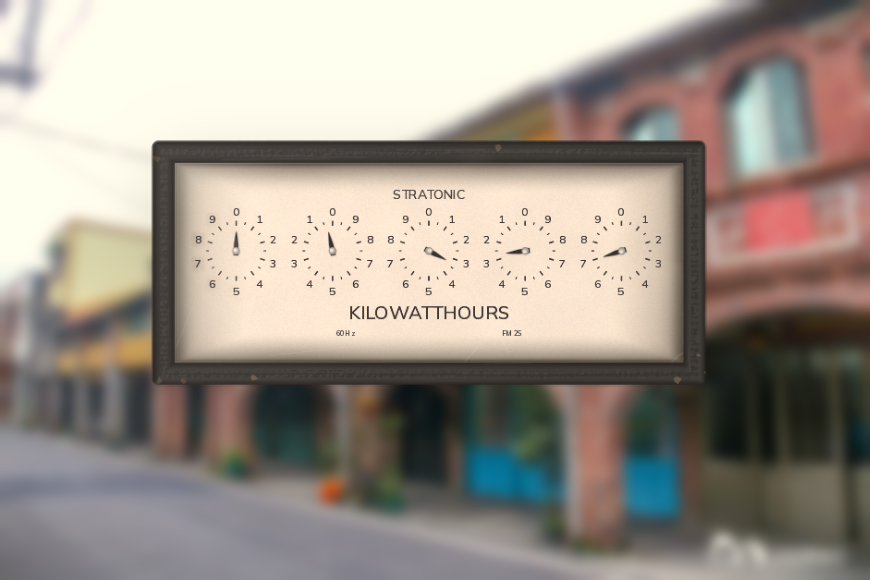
**327** kWh
